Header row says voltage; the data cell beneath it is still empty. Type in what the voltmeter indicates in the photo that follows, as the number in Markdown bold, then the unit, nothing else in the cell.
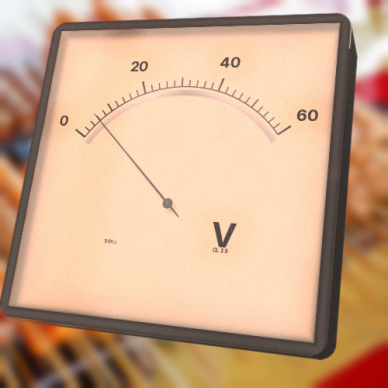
**6** V
